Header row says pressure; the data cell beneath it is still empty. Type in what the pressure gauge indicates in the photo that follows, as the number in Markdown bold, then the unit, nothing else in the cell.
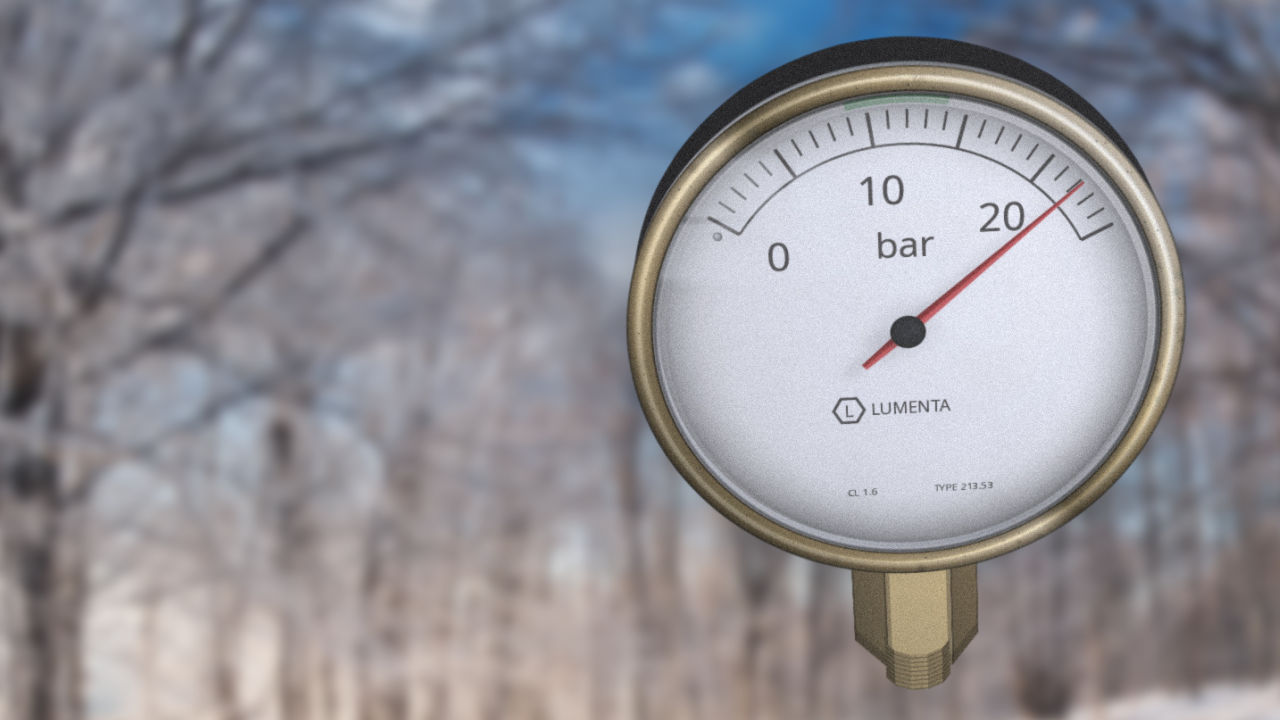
**22** bar
